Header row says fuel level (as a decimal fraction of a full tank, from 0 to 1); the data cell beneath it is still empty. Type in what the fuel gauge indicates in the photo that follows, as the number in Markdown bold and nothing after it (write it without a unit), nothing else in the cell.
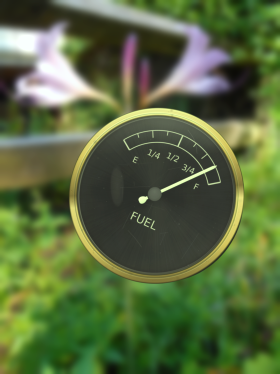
**0.875**
